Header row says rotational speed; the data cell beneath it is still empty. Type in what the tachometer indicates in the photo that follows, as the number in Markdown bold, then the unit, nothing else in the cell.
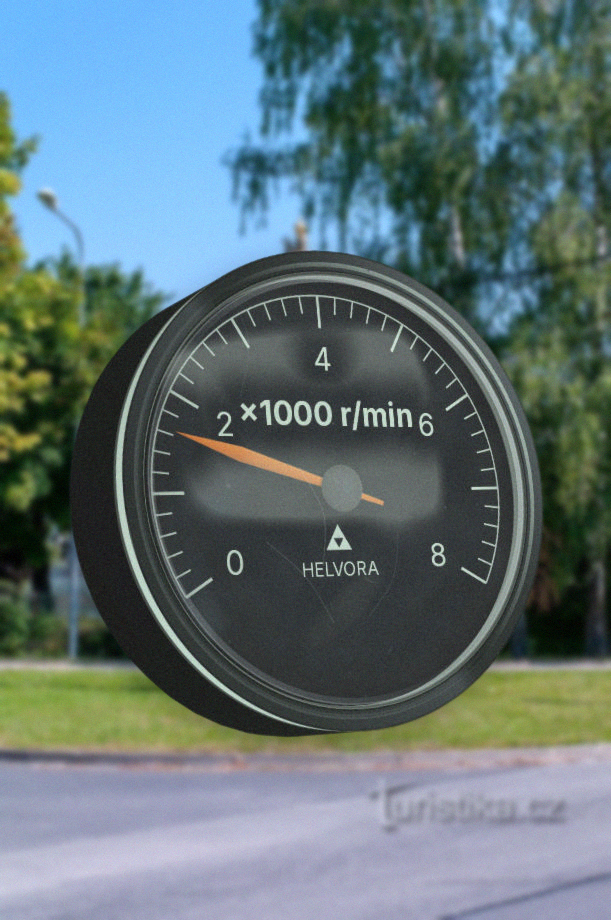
**1600** rpm
